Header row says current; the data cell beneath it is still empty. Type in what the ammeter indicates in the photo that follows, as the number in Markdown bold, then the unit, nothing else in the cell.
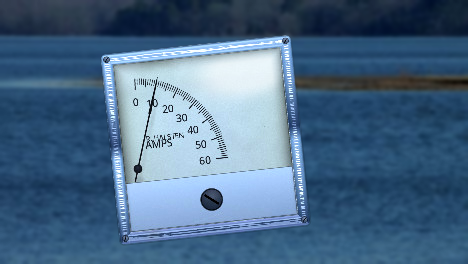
**10** A
